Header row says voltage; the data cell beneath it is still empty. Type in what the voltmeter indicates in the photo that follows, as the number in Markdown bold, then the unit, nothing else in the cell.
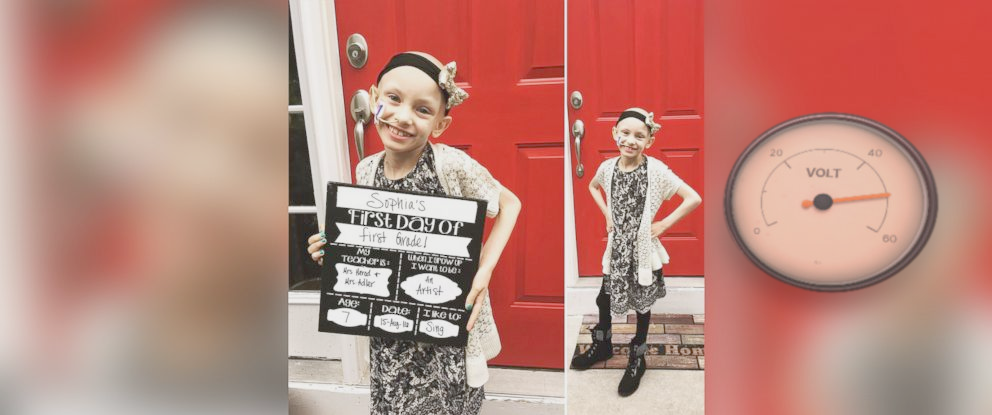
**50** V
